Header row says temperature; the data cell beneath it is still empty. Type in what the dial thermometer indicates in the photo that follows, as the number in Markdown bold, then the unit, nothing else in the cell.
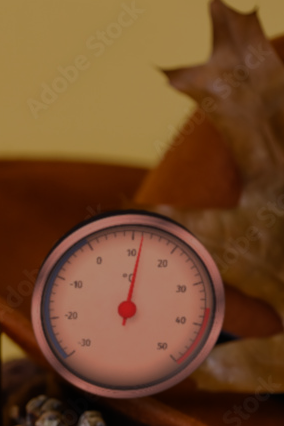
**12** °C
